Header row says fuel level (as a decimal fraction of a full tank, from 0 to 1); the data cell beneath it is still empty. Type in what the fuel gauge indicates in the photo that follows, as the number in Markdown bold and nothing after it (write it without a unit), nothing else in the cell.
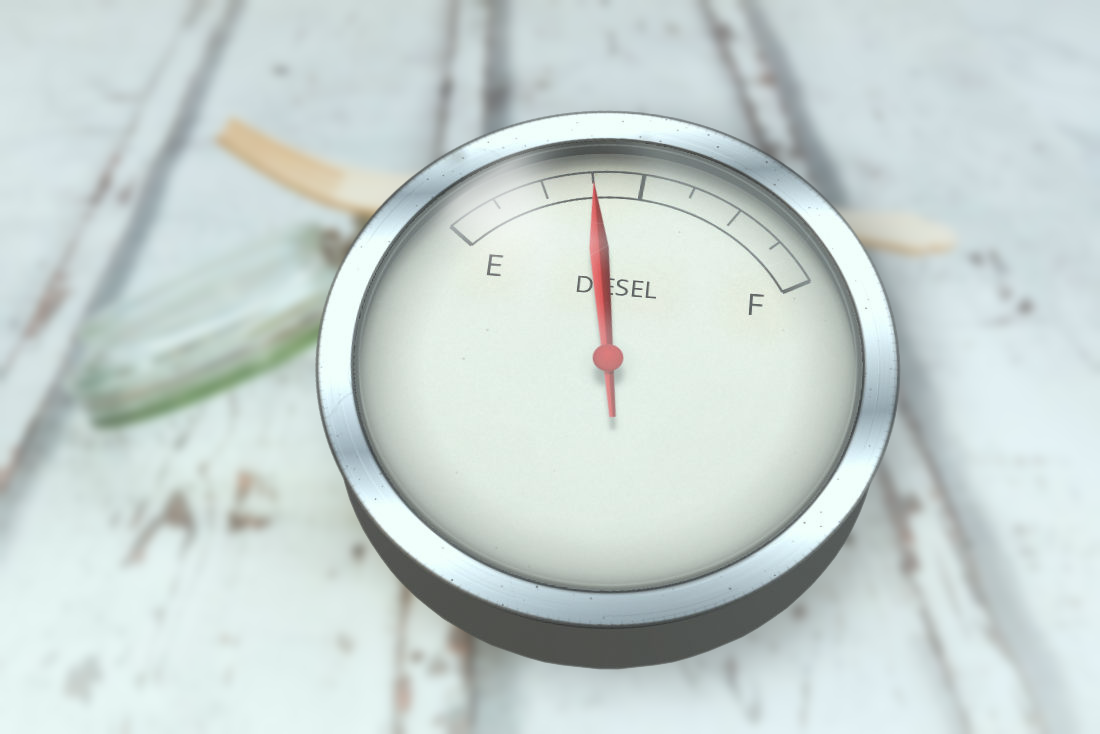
**0.375**
